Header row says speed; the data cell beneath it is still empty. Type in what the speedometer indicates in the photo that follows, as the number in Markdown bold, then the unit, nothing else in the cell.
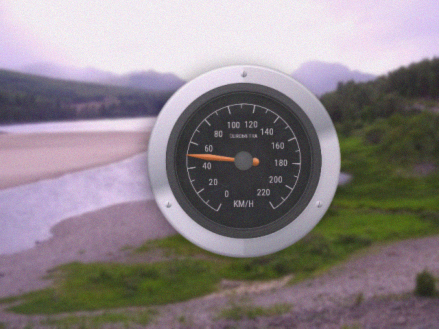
**50** km/h
